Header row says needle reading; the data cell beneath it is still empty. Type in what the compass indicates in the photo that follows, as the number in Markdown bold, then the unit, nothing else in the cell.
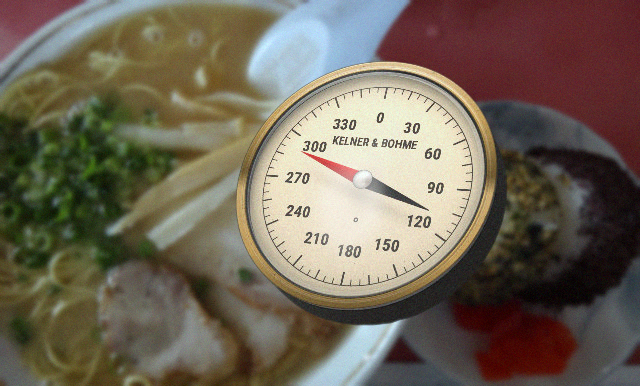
**290** °
